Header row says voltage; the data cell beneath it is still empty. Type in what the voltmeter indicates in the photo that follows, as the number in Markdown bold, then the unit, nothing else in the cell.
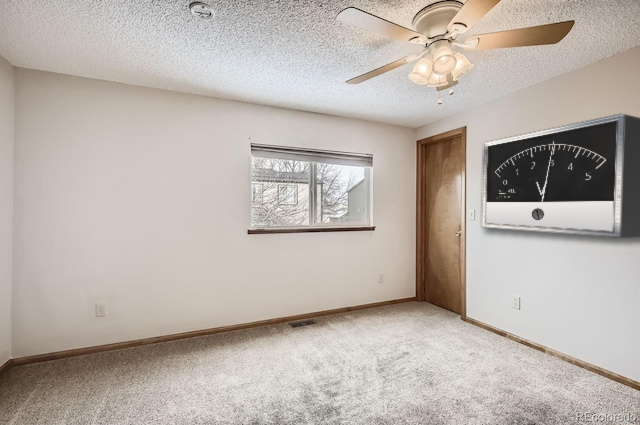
**3** V
